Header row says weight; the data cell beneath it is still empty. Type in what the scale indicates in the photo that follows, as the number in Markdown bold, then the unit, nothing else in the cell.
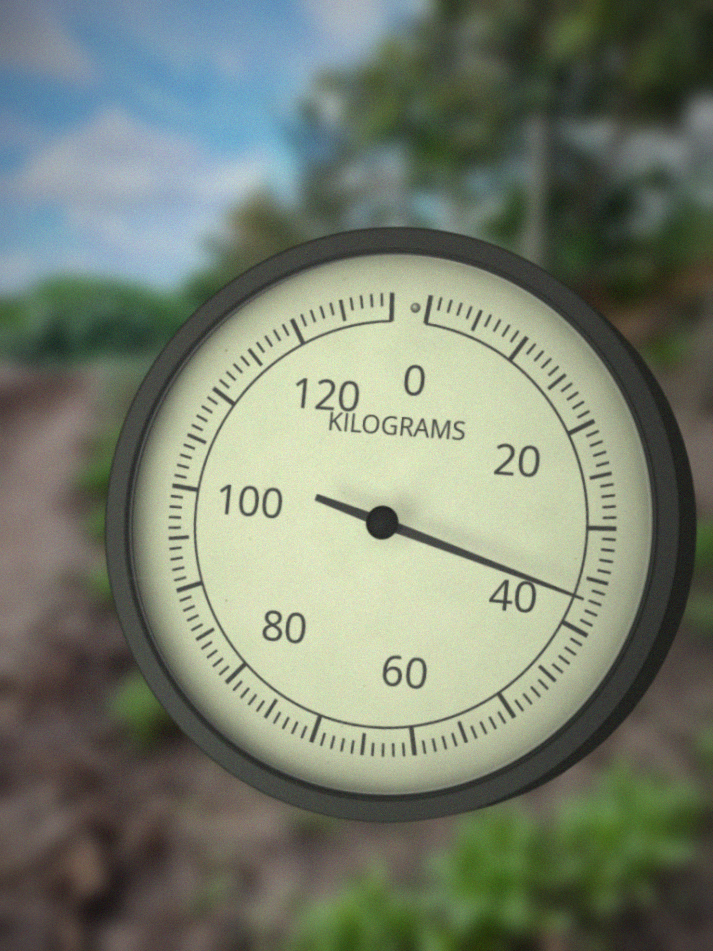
**37** kg
